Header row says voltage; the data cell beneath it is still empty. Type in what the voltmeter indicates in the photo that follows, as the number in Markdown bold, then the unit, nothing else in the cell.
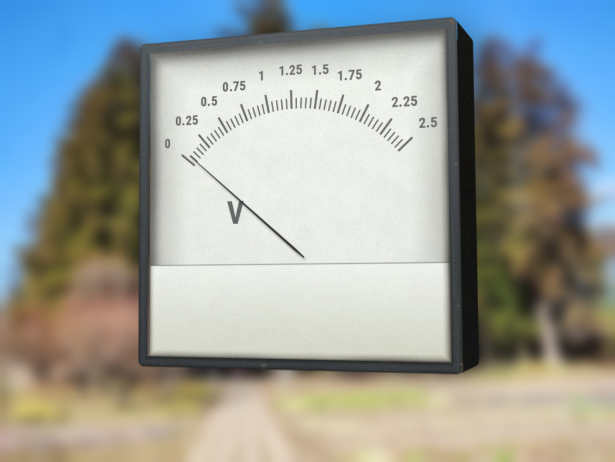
**0.05** V
